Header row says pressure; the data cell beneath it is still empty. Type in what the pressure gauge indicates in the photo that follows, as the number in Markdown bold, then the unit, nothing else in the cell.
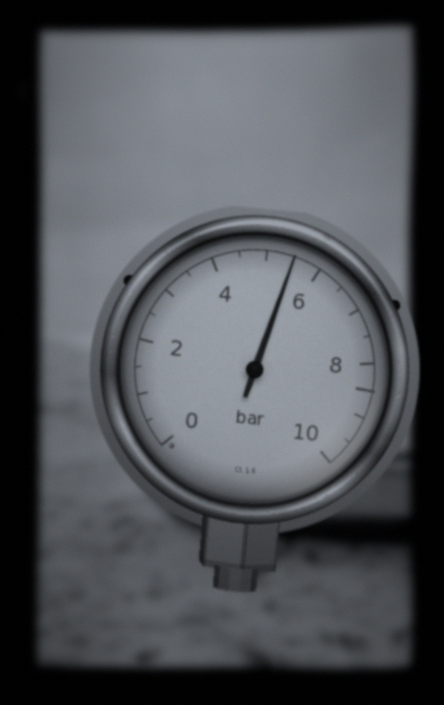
**5.5** bar
